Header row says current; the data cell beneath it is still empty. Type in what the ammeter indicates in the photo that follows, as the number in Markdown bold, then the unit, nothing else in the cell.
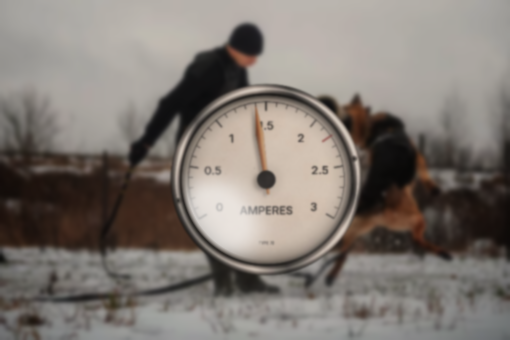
**1.4** A
